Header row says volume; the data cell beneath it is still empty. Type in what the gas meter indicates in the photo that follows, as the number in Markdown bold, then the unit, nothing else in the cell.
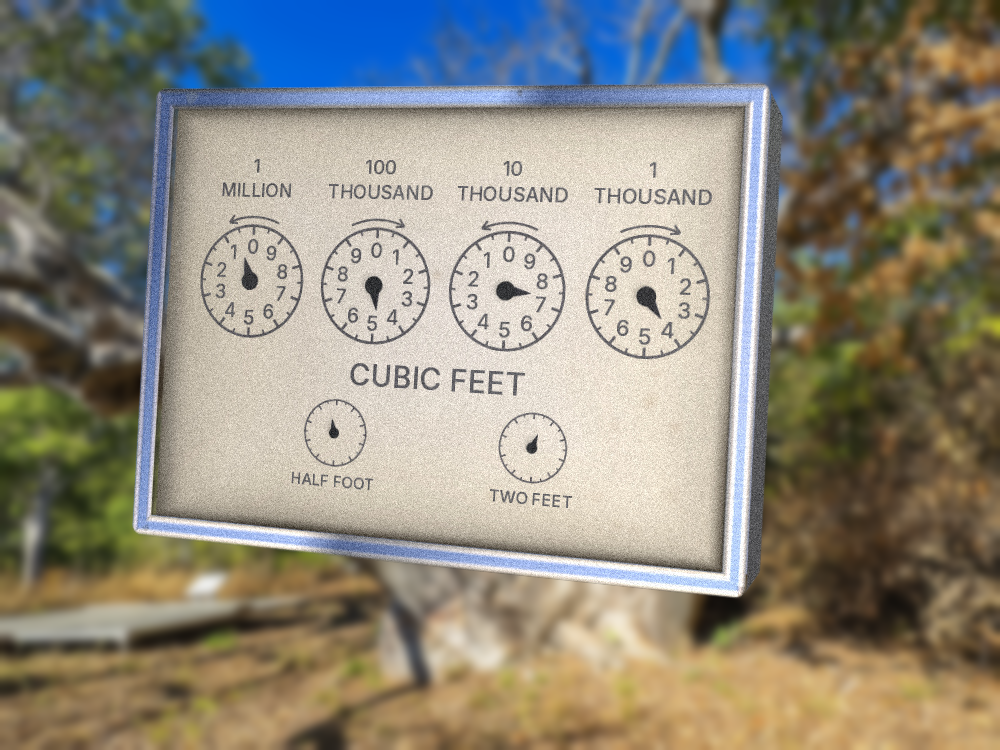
**47400** ft³
